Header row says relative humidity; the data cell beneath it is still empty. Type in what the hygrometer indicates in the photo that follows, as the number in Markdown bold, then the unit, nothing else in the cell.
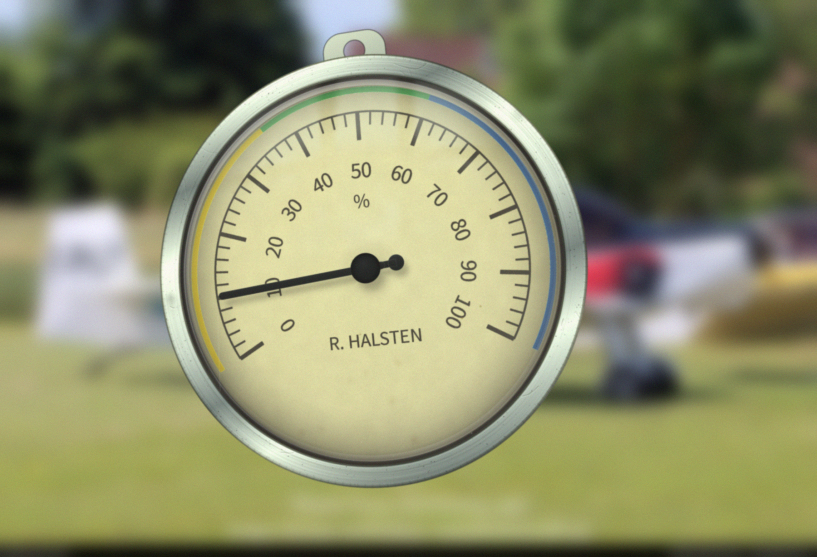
**10** %
